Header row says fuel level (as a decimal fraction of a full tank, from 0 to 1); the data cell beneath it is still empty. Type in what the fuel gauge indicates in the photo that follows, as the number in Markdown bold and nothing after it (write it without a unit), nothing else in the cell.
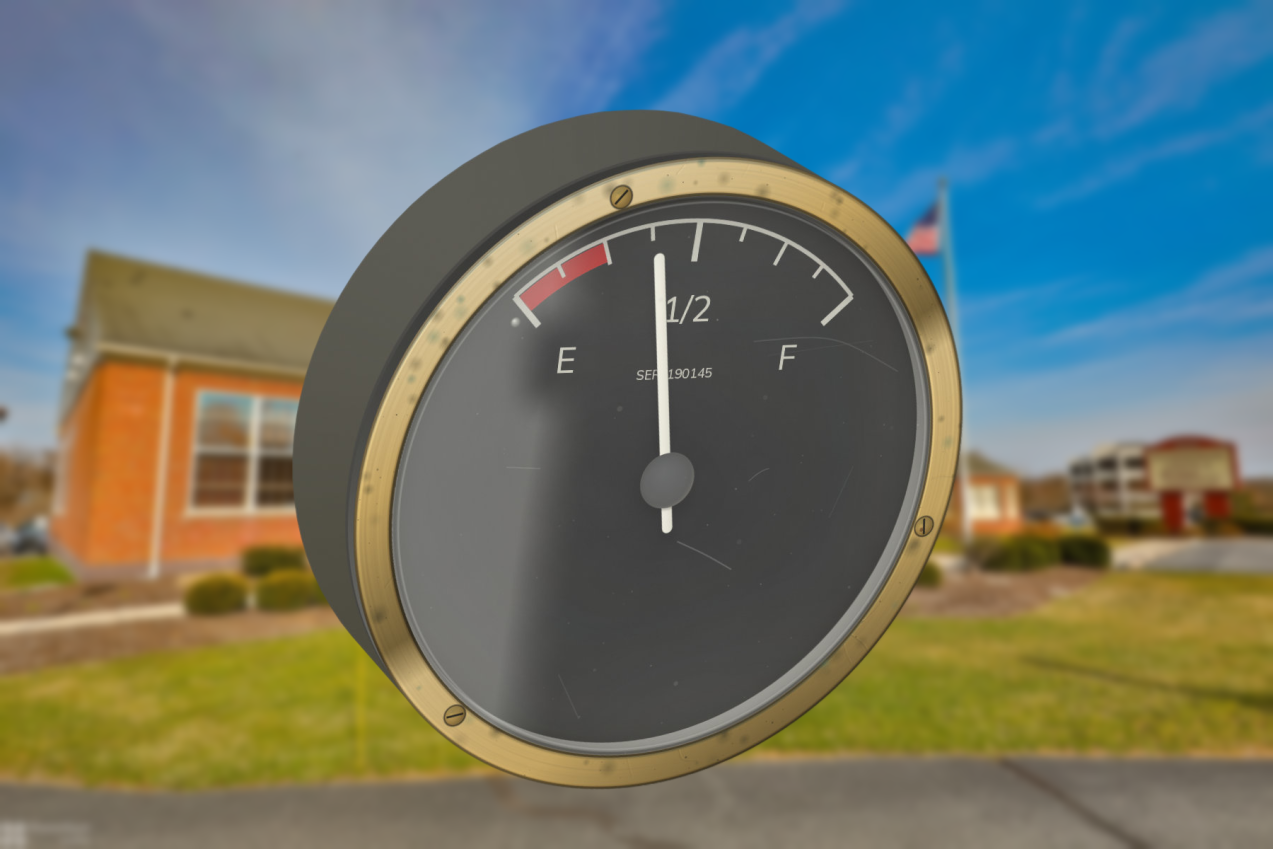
**0.375**
